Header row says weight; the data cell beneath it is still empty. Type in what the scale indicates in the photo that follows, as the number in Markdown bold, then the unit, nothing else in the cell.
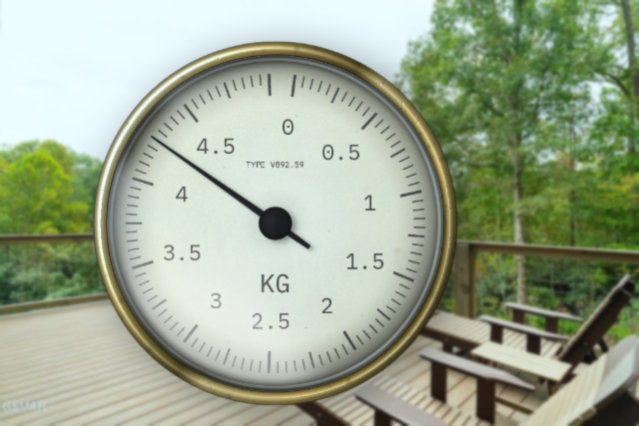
**4.25** kg
